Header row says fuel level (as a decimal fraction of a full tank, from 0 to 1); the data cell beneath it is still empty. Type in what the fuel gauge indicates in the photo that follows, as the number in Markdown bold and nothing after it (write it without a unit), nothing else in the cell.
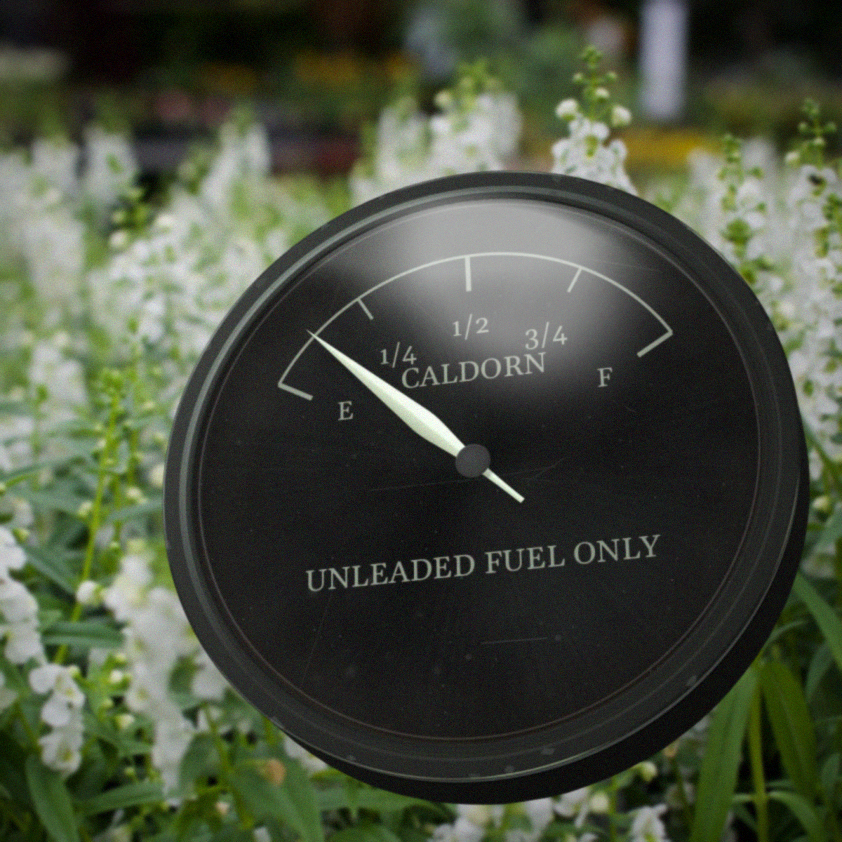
**0.125**
